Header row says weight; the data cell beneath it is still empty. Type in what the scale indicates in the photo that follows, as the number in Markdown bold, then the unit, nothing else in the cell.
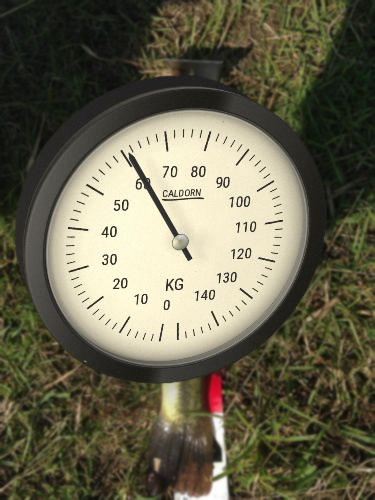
**61** kg
